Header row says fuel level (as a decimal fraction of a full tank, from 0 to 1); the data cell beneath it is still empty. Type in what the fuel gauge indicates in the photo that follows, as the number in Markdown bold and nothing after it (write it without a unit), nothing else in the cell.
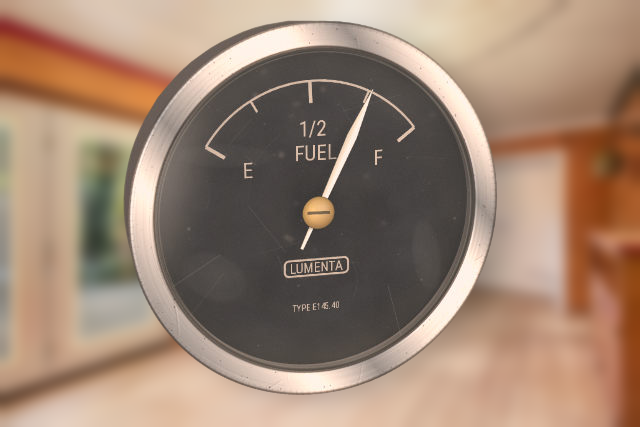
**0.75**
